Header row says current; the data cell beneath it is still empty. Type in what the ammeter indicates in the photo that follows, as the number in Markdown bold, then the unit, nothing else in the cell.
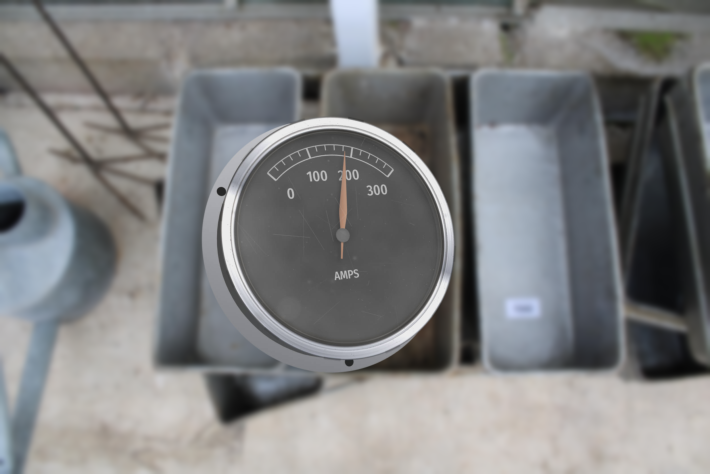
**180** A
